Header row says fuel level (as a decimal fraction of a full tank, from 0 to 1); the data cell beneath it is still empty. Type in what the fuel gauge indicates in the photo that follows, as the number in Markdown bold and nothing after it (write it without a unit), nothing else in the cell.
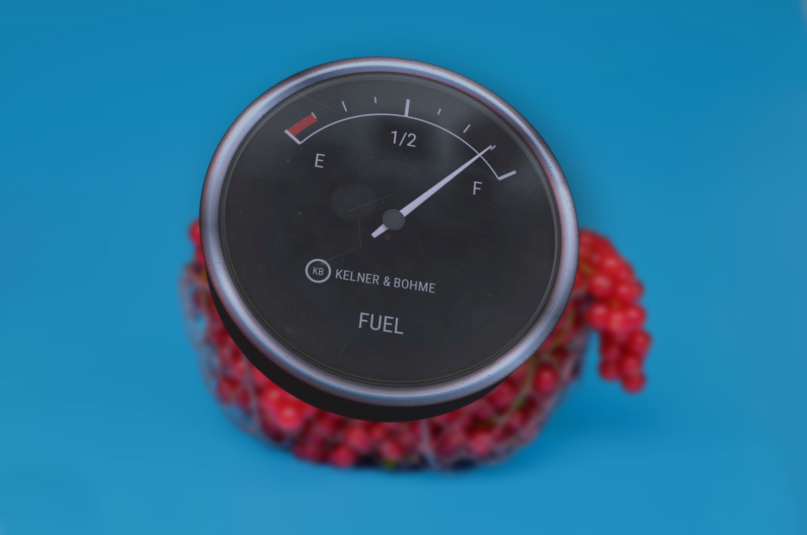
**0.875**
